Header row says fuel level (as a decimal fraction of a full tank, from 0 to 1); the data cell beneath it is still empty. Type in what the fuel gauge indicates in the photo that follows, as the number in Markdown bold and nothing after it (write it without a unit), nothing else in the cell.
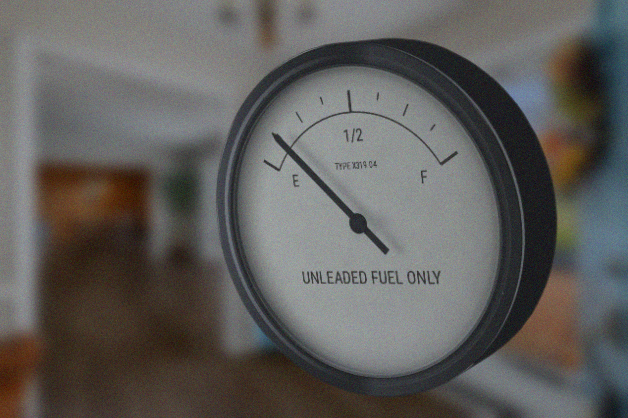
**0.125**
